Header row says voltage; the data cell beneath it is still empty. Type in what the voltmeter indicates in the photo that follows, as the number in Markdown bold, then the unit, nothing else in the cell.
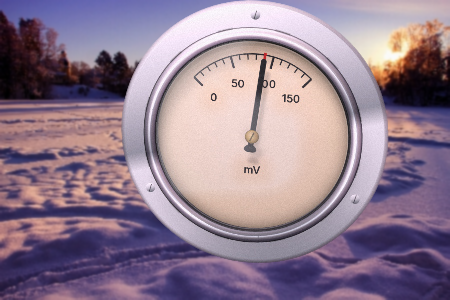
**90** mV
